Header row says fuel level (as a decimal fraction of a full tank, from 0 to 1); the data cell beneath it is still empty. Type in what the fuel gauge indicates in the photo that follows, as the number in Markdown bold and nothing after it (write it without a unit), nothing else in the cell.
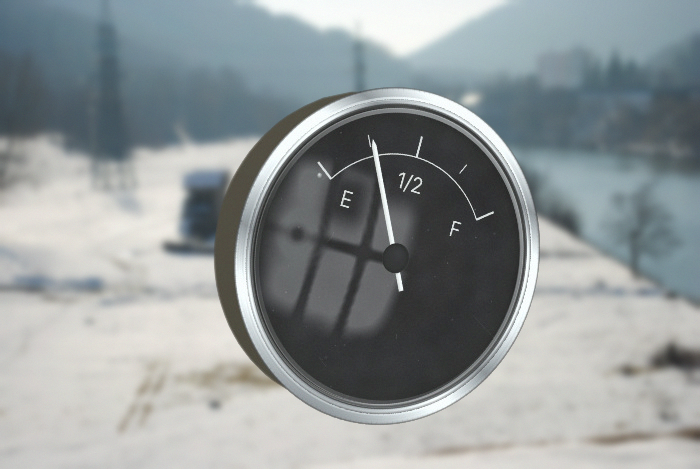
**0.25**
